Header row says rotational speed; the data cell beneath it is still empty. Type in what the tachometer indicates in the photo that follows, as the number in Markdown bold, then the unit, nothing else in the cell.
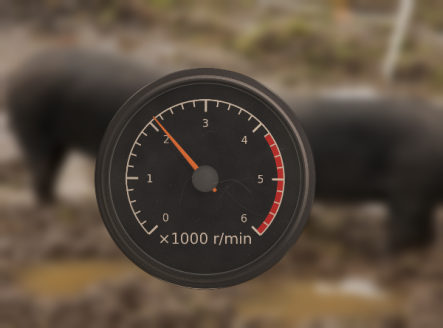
**2100** rpm
